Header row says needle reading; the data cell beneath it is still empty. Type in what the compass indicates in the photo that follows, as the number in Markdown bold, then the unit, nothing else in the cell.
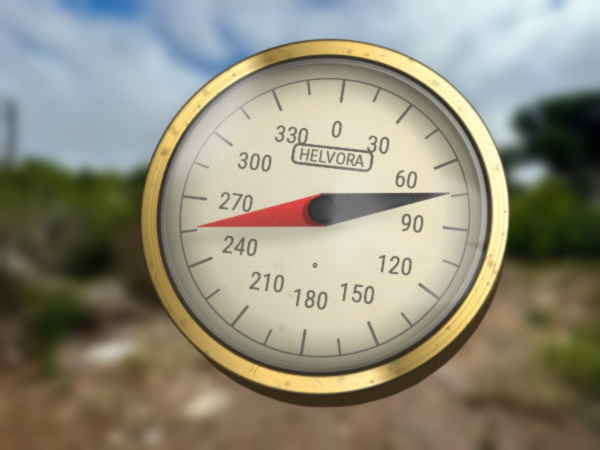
**255** °
